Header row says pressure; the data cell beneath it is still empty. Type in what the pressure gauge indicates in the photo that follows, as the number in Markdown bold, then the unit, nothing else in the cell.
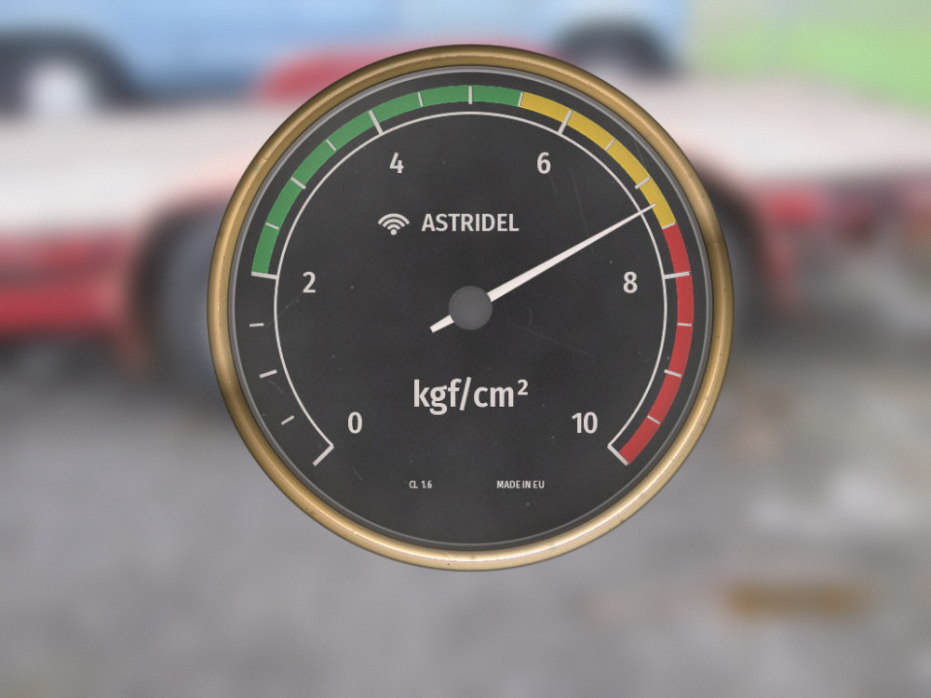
**7.25** kg/cm²
